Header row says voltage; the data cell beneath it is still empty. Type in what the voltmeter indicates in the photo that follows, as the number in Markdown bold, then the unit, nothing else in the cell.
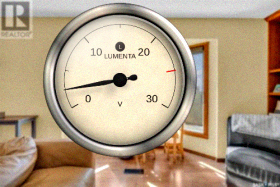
**2.5** V
